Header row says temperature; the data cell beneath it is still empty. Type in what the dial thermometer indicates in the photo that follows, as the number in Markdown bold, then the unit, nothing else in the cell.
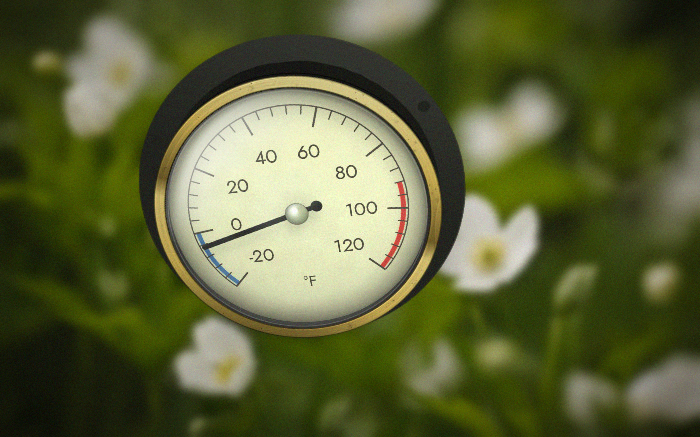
**-4** °F
